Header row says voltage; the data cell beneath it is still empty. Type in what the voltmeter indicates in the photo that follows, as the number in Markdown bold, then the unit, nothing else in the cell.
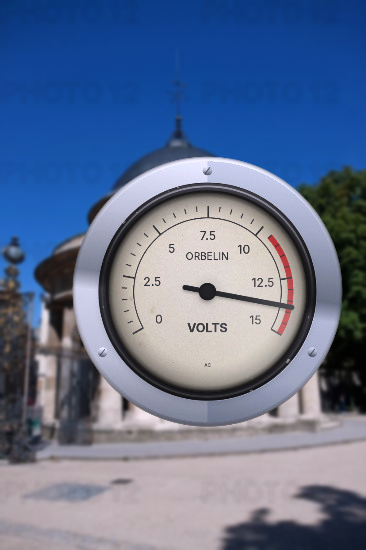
**13.75** V
